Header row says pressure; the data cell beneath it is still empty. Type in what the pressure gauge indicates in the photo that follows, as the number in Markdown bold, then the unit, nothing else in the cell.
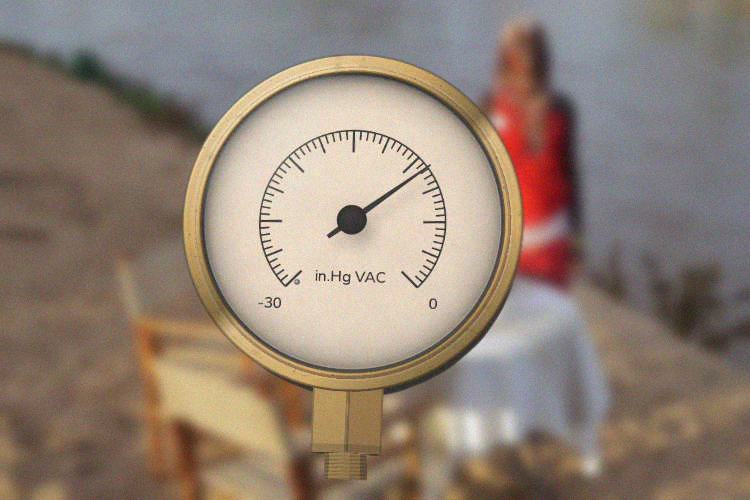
**-9** inHg
